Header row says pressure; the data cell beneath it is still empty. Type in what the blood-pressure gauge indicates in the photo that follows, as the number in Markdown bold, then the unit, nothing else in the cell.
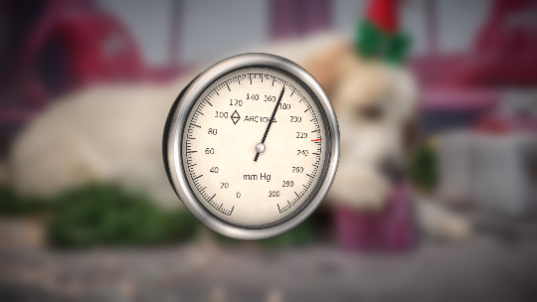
**170** mmHg
